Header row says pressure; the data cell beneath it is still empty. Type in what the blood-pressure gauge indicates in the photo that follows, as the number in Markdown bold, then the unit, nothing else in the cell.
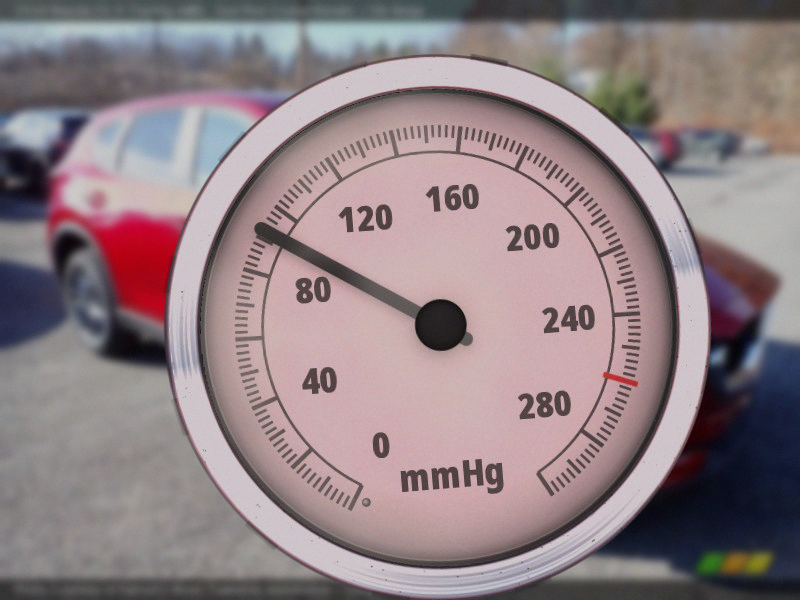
**92** mmHg
